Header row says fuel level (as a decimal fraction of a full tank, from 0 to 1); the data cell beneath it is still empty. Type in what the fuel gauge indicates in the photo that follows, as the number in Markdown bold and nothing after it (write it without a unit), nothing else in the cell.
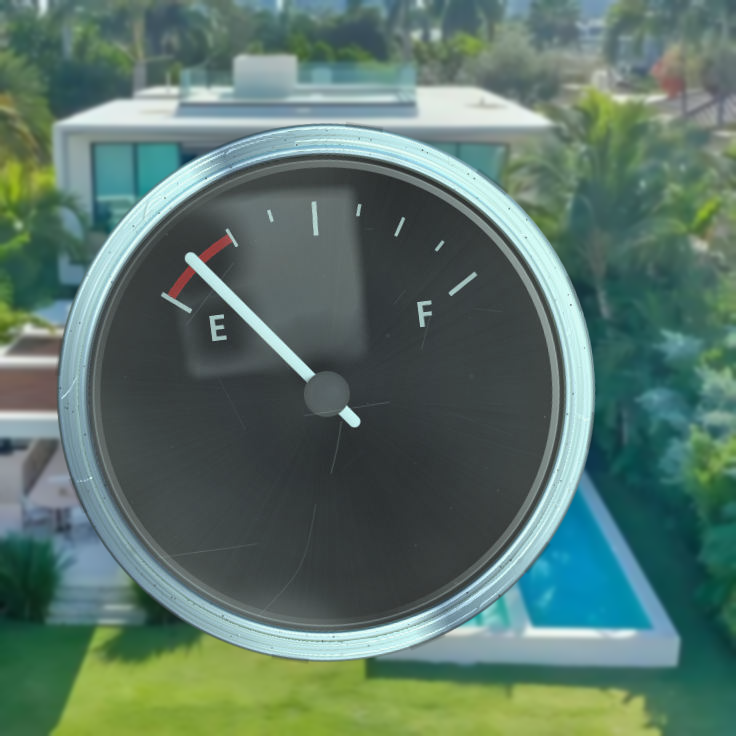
**0.125**
